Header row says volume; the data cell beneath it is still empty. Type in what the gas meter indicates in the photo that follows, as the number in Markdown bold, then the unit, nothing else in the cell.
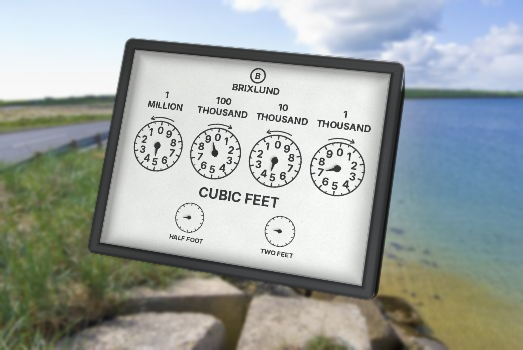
**494700** ft³
